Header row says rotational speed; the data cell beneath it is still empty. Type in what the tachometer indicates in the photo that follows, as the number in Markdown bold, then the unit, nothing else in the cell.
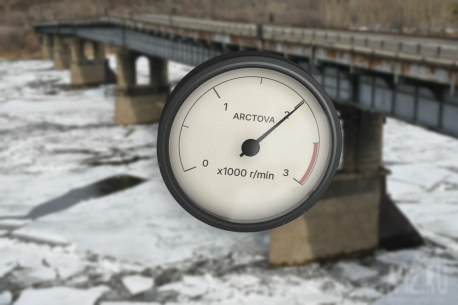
**2000** rpm
